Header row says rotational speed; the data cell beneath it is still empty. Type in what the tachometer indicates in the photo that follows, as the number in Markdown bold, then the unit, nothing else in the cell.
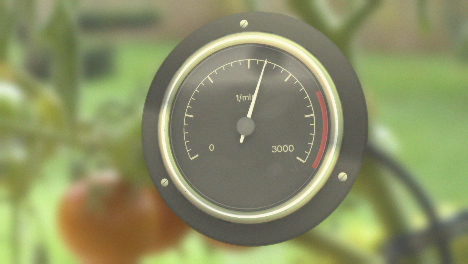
**1700** rpm
